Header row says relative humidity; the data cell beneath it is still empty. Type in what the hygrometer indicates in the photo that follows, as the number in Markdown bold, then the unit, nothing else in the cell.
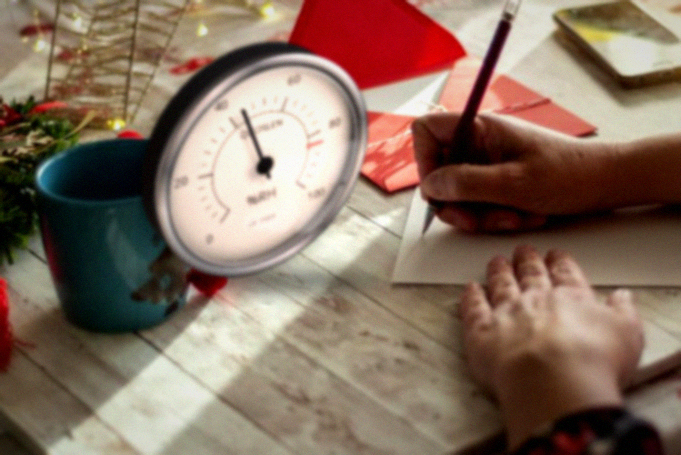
**44** %
